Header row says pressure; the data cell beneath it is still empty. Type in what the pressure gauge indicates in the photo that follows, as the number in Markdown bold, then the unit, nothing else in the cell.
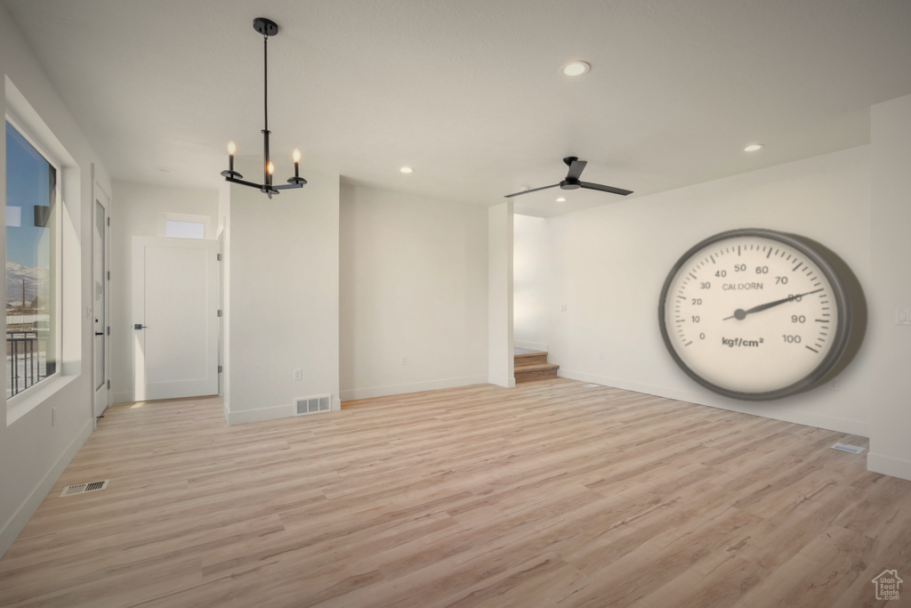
**80** kg/cm²
